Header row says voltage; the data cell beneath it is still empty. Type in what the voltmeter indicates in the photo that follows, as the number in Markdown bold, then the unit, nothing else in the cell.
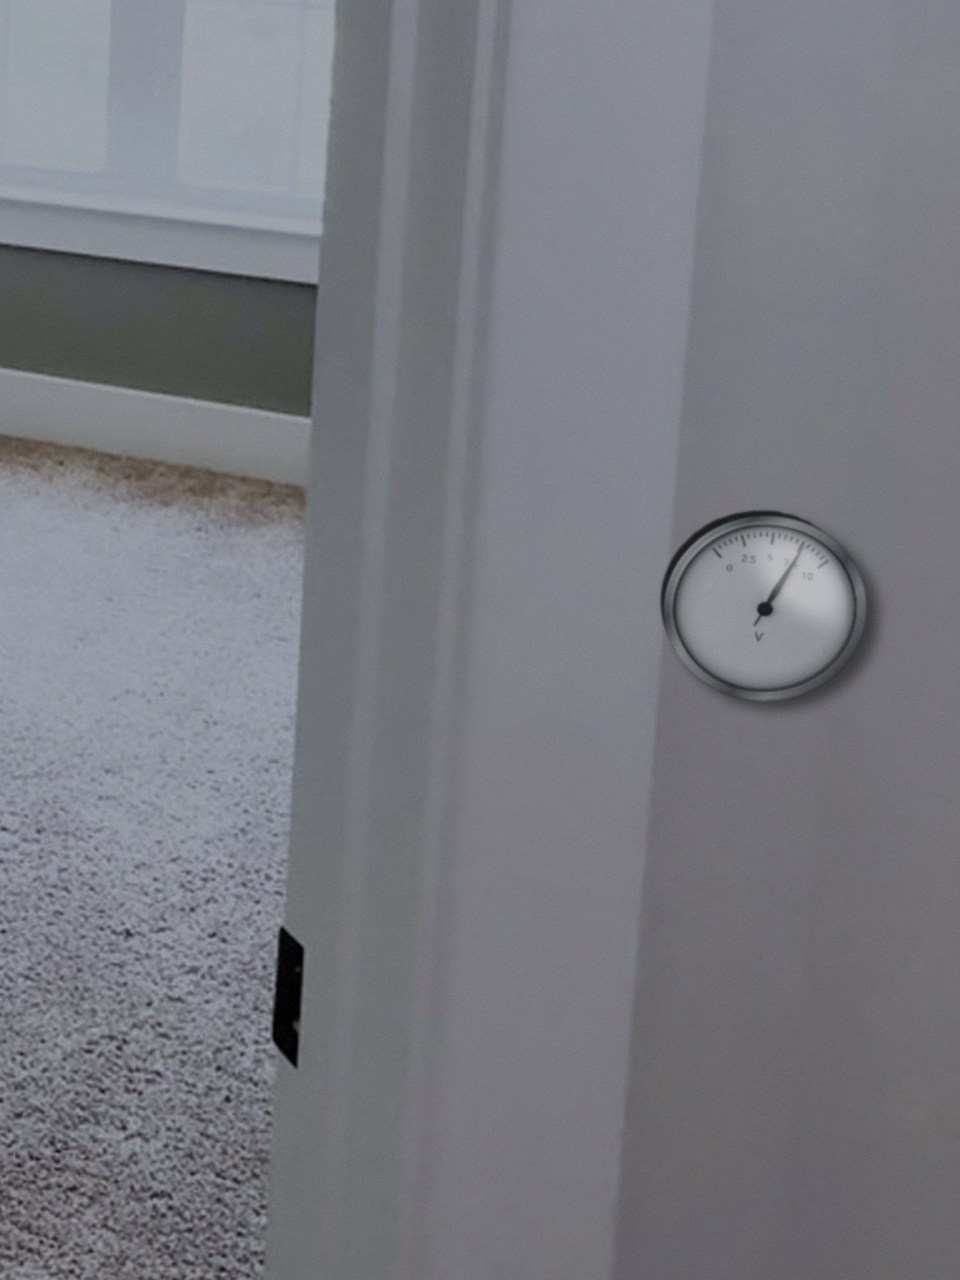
**7.5** V
